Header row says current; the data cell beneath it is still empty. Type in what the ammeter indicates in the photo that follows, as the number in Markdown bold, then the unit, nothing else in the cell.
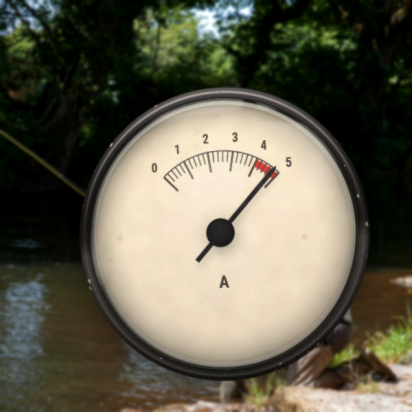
**4.8** A
